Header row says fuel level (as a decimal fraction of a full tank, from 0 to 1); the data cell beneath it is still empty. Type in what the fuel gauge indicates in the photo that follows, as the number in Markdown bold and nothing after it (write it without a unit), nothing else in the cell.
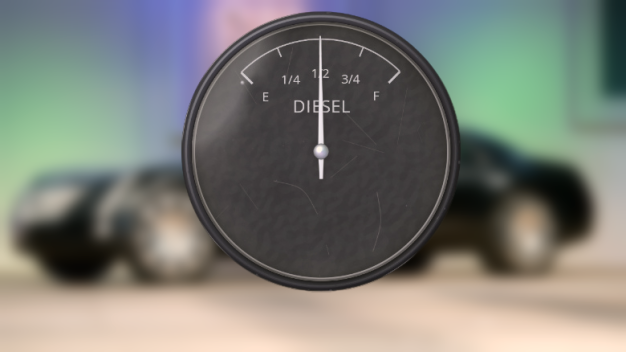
**0.5**
